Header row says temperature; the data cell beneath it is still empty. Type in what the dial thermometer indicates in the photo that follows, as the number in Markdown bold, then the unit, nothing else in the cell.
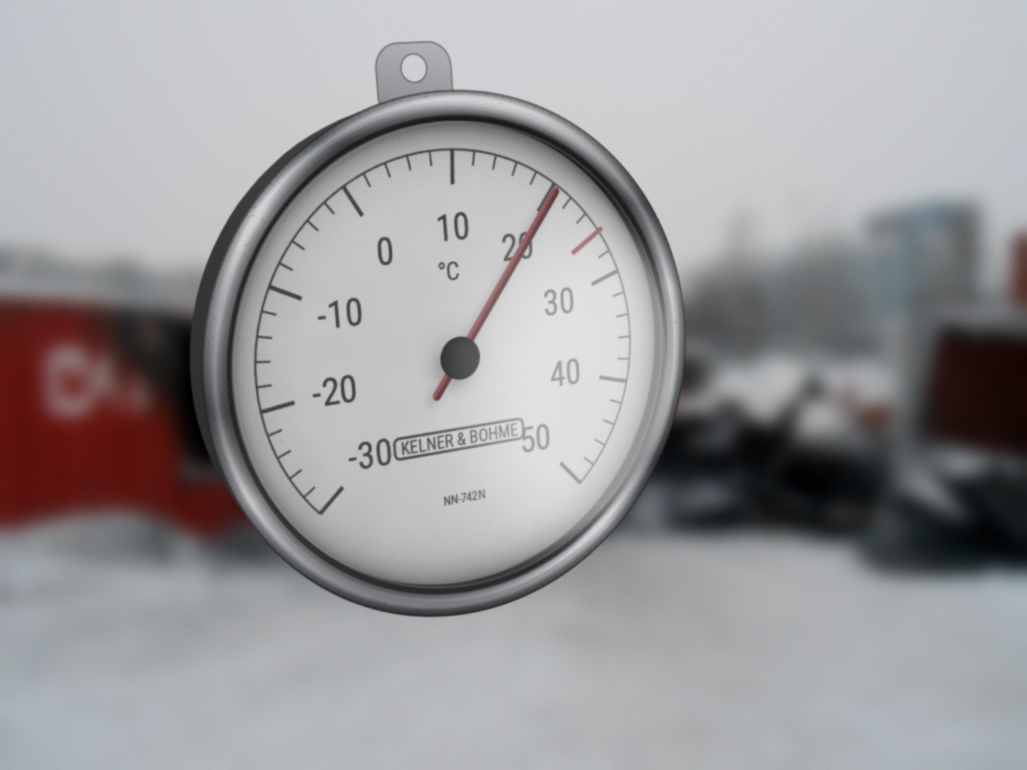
**20** °C
